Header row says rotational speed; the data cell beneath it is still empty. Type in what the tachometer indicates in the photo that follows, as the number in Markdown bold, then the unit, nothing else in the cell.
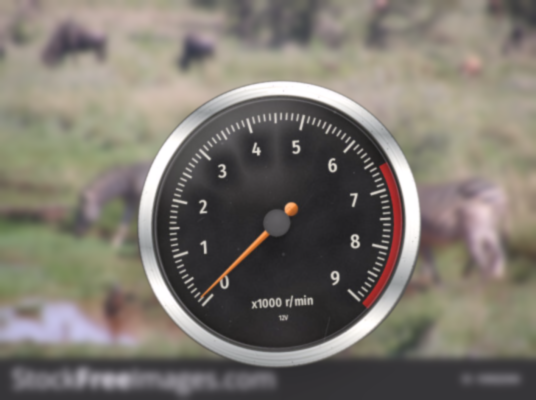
**100** rpm
